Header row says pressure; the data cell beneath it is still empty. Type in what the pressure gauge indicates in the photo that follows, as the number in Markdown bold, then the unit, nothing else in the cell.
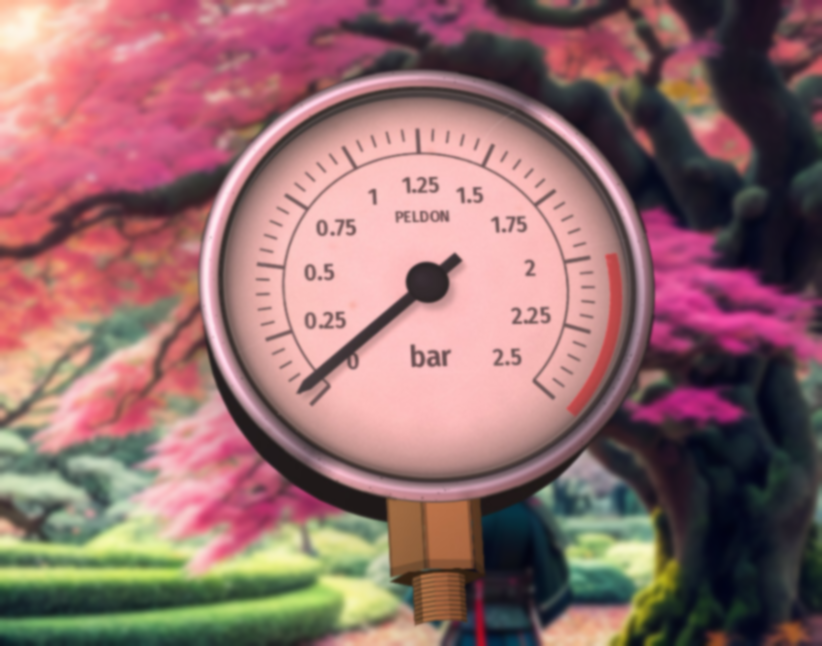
**0.05** bar
